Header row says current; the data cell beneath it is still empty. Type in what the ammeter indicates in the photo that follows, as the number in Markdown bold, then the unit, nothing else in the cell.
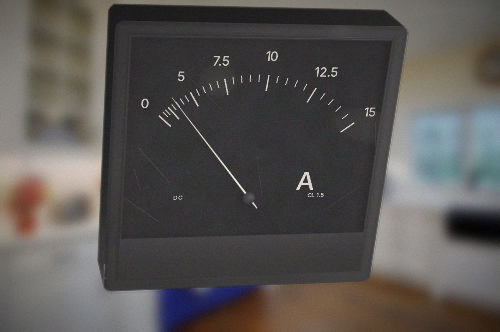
**3.5** A
